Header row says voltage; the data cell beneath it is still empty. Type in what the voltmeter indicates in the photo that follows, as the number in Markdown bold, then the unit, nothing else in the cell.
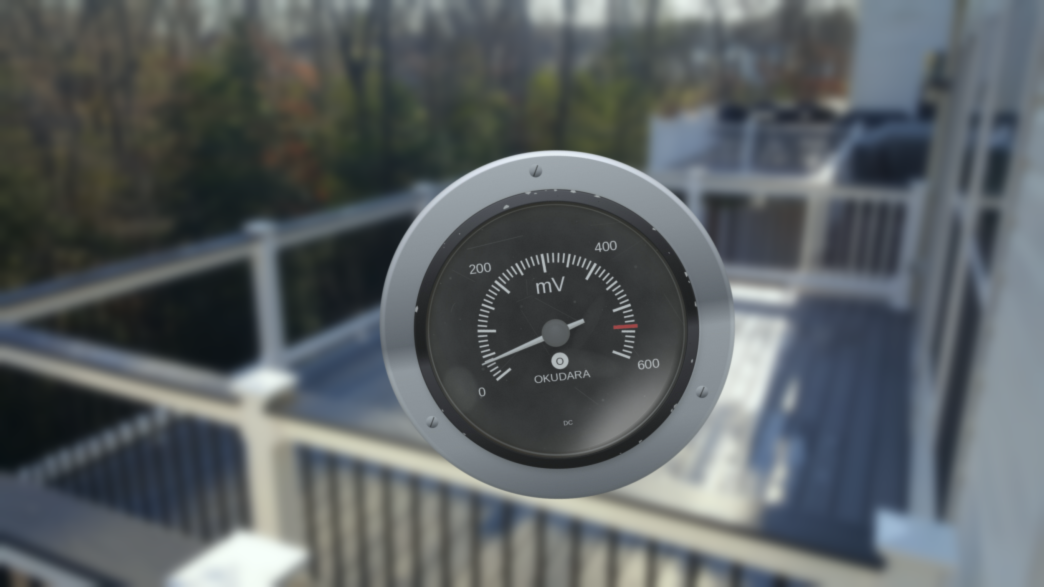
**40** mV
